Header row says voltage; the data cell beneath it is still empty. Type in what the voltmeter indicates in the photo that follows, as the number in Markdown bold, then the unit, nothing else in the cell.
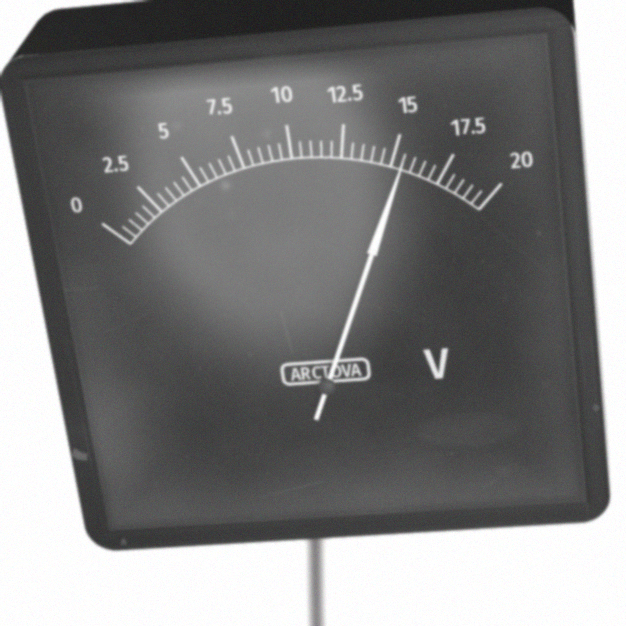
**15.5** V
